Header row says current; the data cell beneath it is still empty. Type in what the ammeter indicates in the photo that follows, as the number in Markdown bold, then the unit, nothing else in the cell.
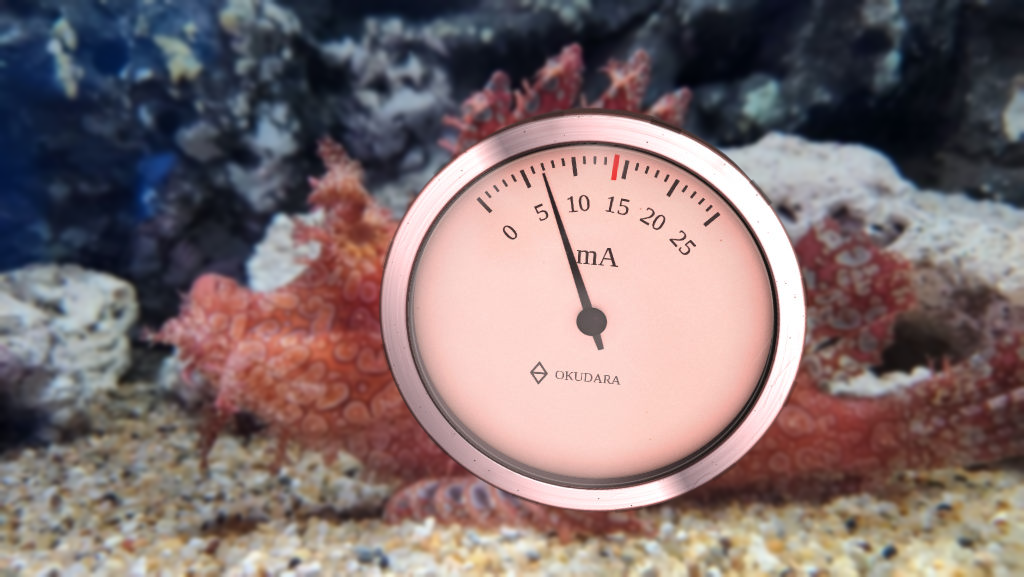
**7** mA
